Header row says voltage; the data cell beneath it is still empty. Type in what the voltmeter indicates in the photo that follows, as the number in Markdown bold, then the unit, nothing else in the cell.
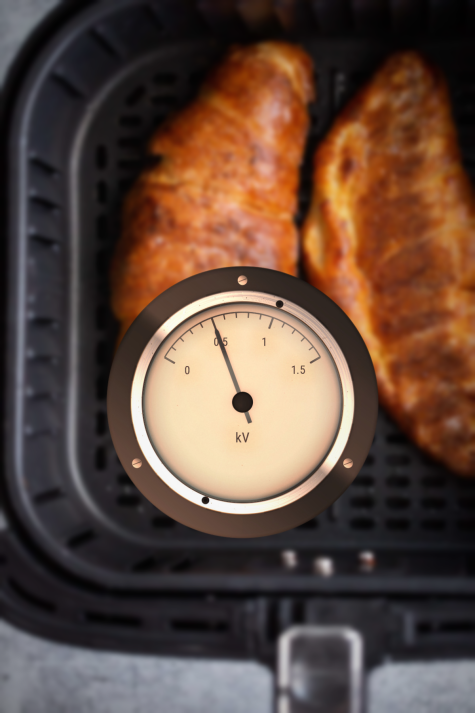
**0.5** kV
